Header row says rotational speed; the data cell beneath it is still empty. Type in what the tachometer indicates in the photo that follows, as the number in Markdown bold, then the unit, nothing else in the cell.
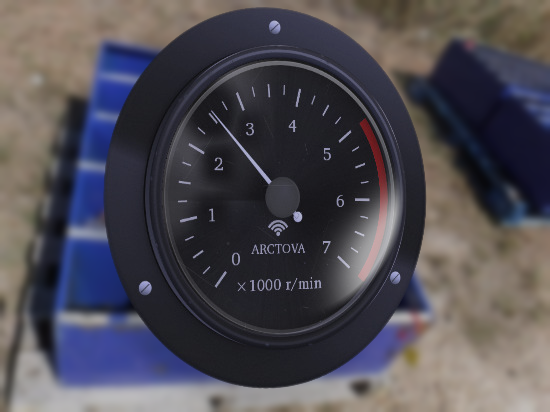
**2500** rpm
